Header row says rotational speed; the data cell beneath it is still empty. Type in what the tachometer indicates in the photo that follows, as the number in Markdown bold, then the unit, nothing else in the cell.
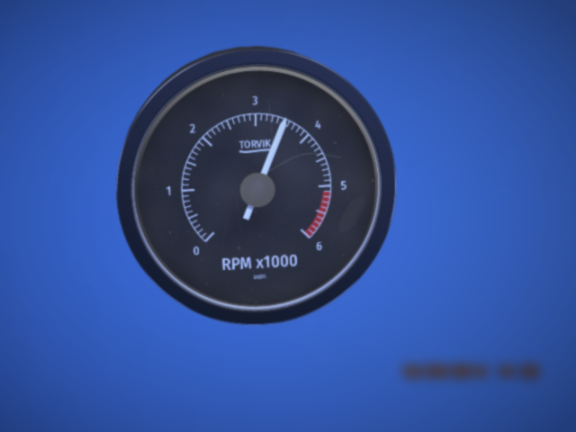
**3500** rpm
